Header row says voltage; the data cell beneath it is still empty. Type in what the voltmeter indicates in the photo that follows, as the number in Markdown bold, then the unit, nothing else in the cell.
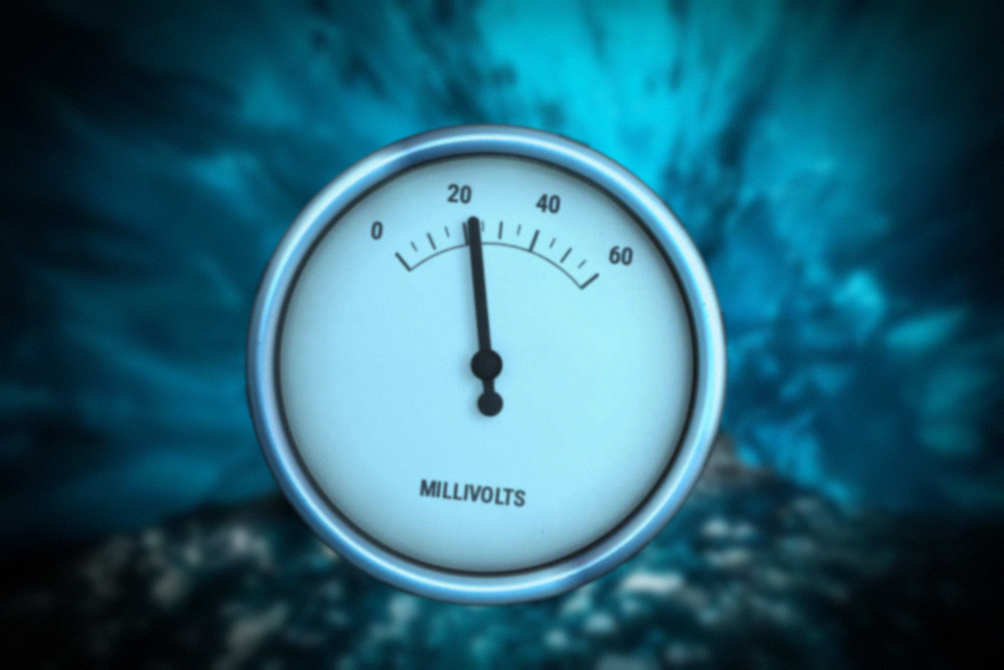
**22.5** mV
